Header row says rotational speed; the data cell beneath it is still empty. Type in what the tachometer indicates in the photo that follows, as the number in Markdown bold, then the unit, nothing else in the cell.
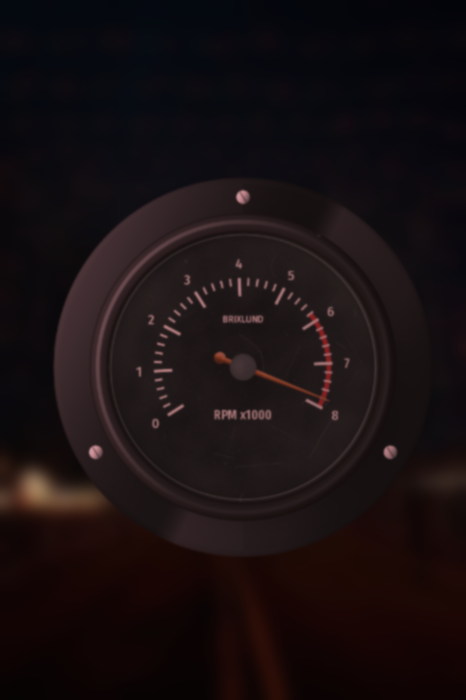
**7800** rpm
